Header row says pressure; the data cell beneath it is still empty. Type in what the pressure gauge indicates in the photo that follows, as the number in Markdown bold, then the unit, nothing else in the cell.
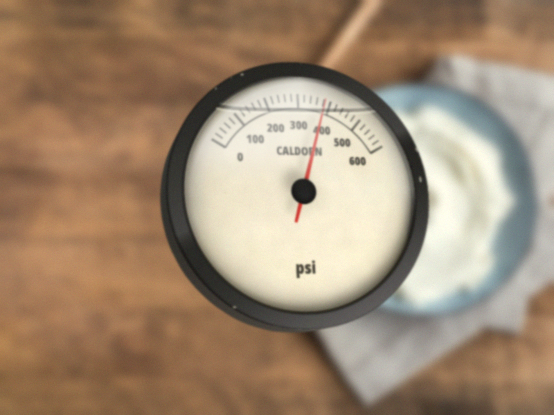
**380** psi
